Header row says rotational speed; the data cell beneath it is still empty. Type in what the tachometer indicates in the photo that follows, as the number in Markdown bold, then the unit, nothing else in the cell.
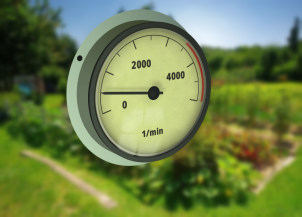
**500** rpm
